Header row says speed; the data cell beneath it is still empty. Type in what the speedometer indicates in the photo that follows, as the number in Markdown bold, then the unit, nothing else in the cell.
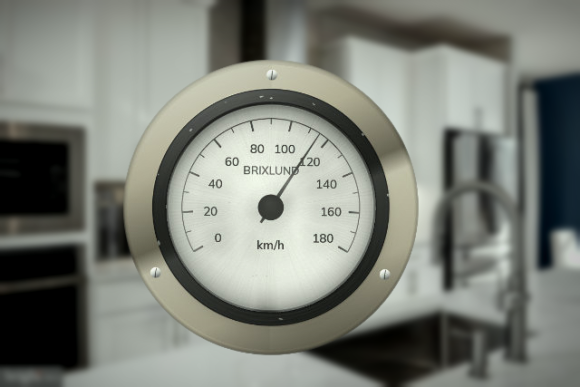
**115** km/h
